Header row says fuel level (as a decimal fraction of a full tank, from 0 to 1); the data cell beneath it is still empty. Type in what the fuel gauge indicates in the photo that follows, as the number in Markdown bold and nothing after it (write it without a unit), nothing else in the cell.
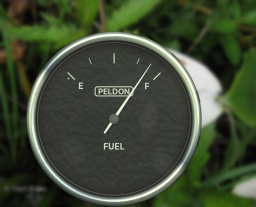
**0.875**
